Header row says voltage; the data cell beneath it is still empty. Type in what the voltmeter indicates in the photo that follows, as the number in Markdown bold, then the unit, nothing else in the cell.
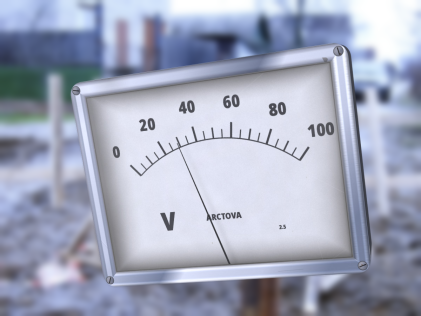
**30** V
